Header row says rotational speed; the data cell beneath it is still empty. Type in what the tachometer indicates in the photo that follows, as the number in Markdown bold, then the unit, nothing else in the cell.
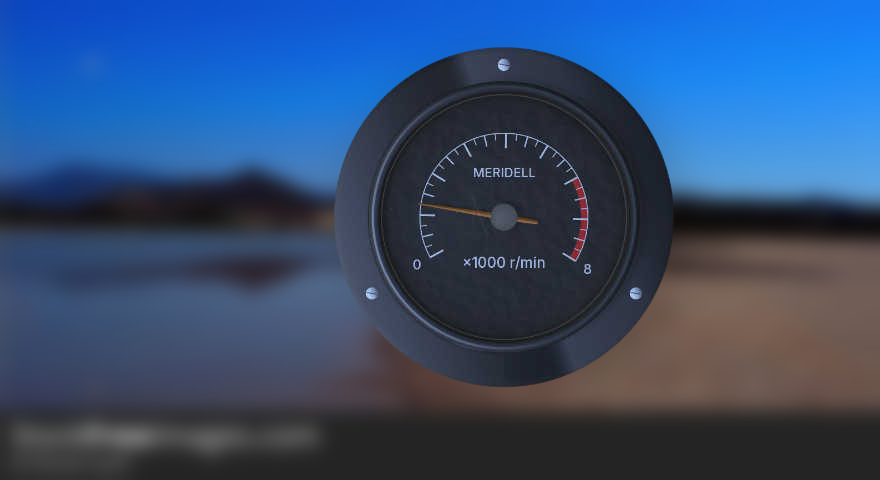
**1250** rpm
